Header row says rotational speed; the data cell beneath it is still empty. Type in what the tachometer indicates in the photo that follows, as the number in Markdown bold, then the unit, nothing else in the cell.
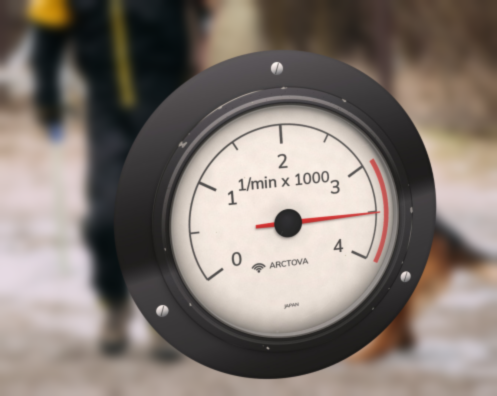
**3500** rpm
